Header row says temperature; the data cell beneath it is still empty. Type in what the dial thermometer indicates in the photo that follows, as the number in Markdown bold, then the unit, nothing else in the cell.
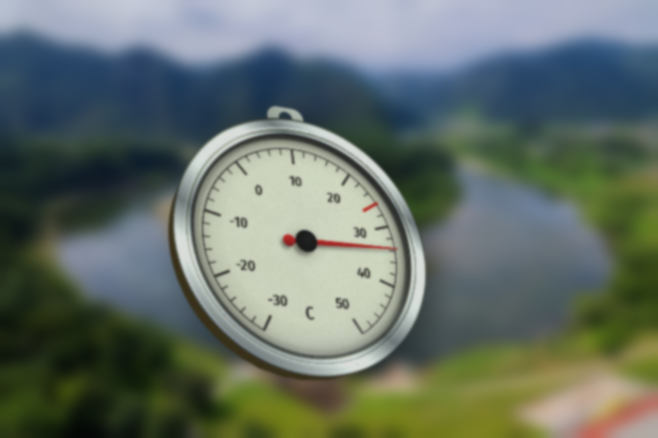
**34** °C
